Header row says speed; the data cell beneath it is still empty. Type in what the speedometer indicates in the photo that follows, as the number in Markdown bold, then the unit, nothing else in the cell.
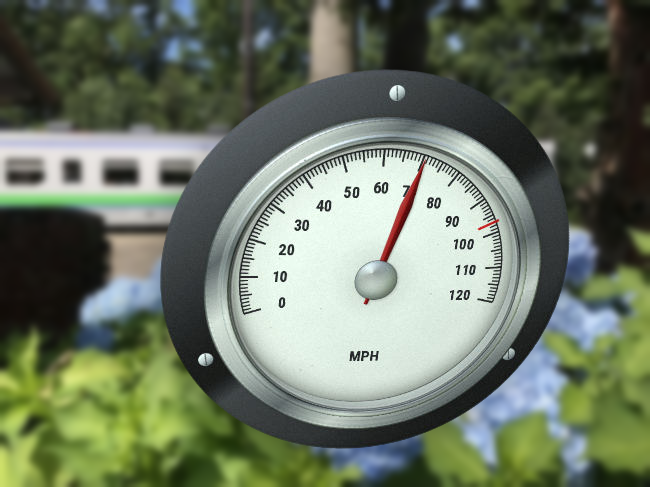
**70** mph
